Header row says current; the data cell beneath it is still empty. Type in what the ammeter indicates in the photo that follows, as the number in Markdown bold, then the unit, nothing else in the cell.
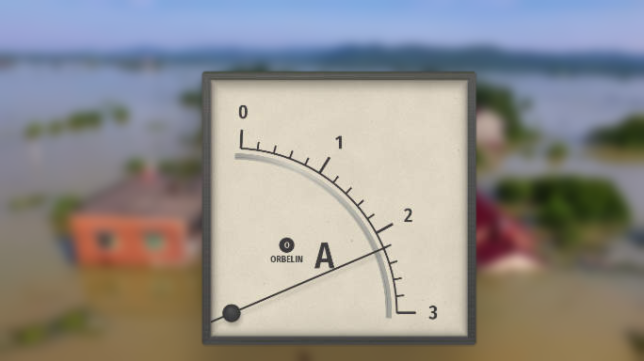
**2.2** A
